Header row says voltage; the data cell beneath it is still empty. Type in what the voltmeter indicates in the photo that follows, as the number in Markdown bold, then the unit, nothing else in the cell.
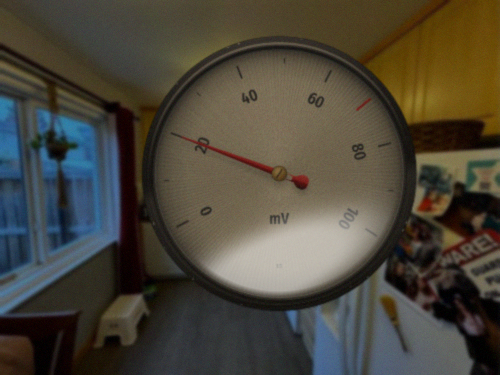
**20** mV
